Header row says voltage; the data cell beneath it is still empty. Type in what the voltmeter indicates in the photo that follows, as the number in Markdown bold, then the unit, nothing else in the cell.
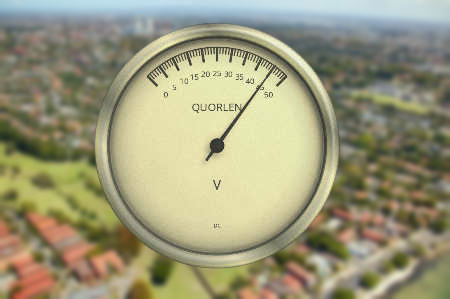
**45** V
